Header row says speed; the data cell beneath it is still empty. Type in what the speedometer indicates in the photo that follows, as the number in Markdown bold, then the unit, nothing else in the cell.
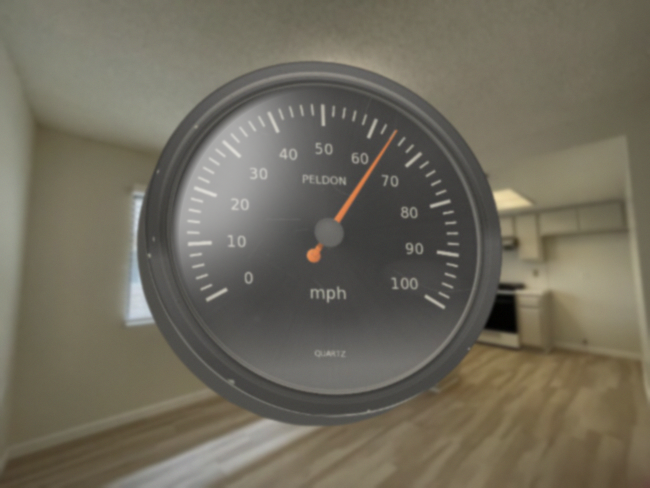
**64** mph
